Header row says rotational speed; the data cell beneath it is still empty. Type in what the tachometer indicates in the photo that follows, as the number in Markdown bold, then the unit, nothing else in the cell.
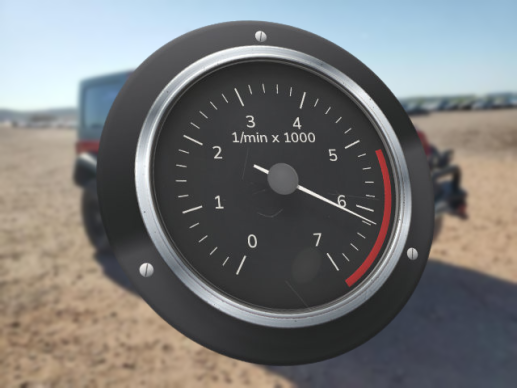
**6200** rpm
